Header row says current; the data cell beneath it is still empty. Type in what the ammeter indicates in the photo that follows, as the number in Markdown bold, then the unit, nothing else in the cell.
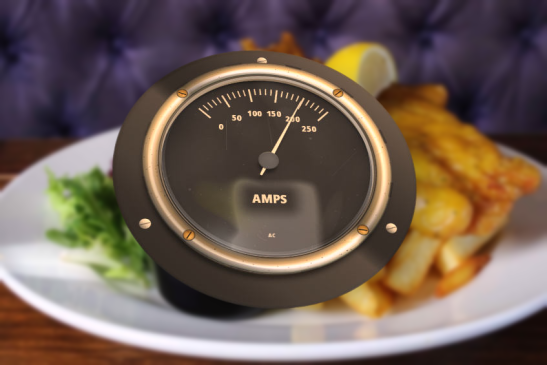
**200** A
